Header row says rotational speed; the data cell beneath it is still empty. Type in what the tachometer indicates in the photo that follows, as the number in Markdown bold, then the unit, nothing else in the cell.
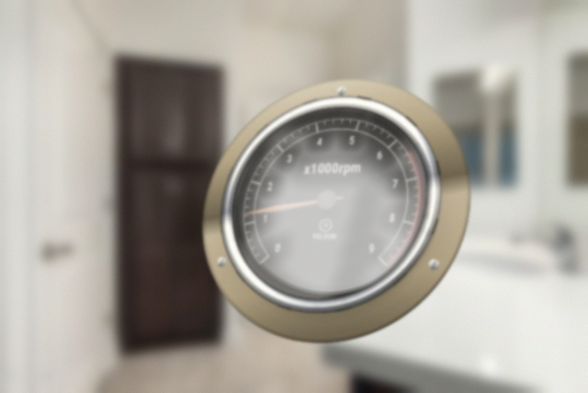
**1200** rpm
